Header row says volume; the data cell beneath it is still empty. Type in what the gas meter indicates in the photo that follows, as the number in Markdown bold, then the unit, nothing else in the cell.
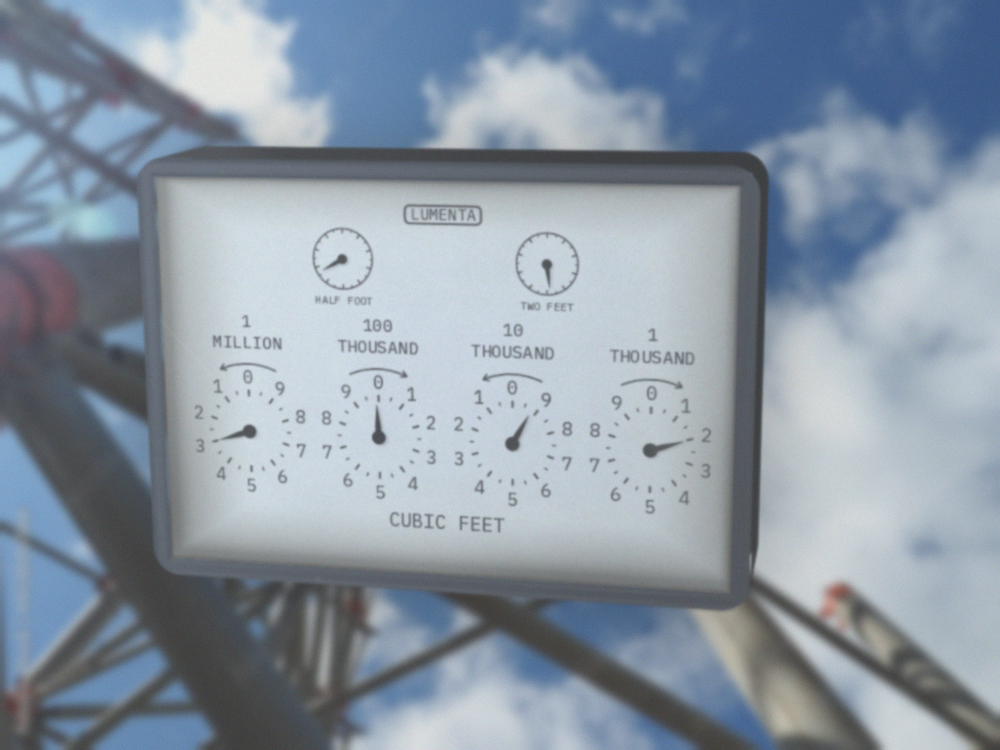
**299200** ft³
